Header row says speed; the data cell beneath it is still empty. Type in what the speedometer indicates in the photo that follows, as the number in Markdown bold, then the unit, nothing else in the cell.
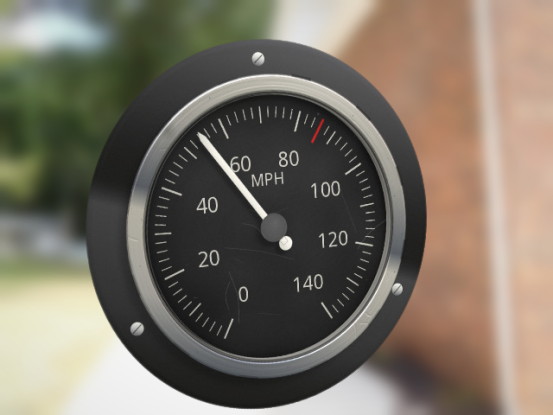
**54** mph
